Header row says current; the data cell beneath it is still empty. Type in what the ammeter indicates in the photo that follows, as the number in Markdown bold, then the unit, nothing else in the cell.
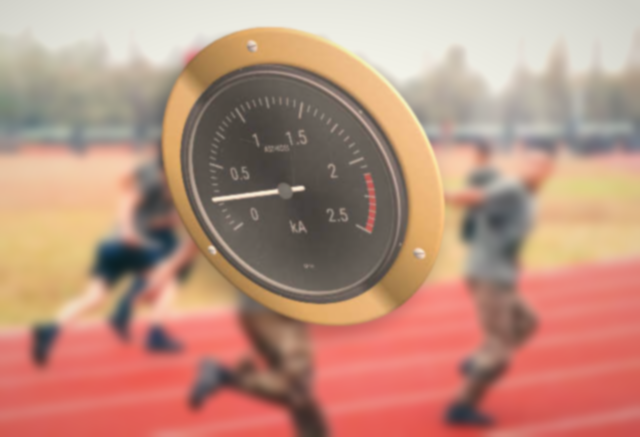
**0.25** kA
